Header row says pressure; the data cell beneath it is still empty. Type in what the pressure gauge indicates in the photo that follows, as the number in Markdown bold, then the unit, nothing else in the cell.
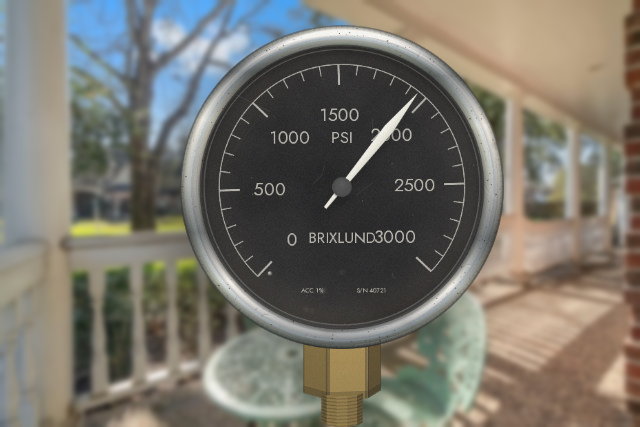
**1950** psi
